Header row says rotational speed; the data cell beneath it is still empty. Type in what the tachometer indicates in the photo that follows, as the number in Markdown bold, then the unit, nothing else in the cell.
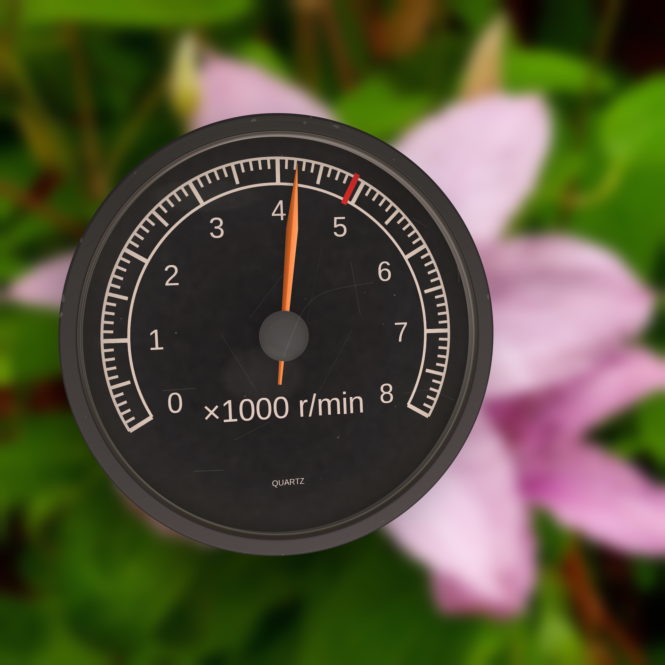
**4200** rpm
